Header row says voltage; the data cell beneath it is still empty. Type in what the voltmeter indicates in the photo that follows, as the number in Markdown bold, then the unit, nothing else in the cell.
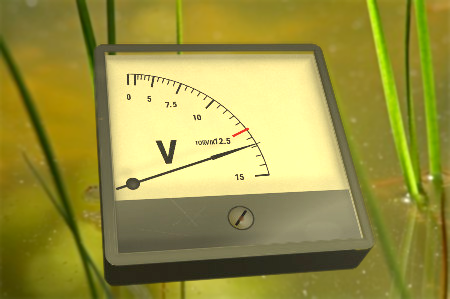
**13.5** V
